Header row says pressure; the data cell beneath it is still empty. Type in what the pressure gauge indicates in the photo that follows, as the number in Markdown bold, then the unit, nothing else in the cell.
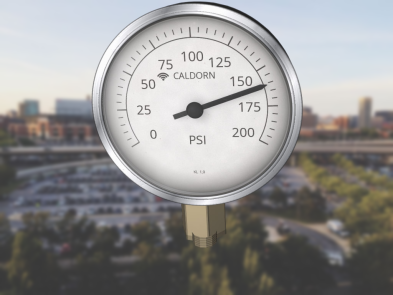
**160** psi
